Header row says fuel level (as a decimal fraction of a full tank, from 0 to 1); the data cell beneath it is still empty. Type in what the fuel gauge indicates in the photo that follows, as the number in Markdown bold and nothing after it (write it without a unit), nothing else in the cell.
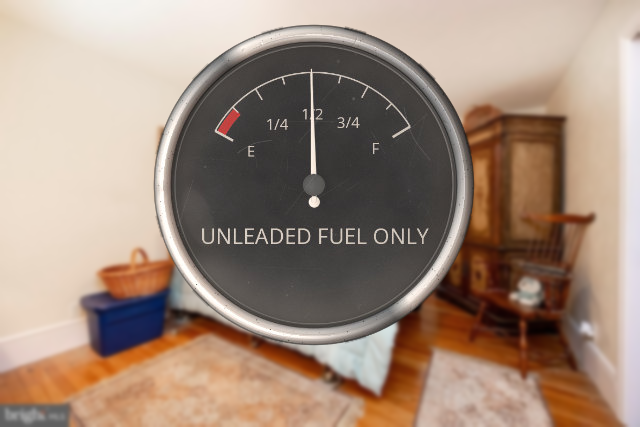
**0.5**
